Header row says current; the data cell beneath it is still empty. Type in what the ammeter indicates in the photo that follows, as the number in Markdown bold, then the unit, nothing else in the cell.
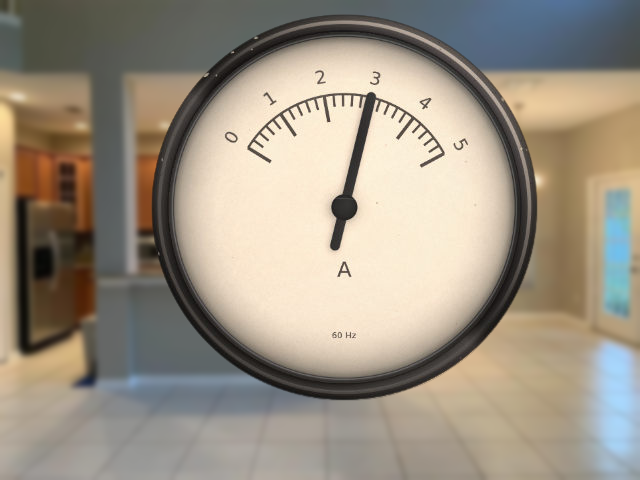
**3** A
